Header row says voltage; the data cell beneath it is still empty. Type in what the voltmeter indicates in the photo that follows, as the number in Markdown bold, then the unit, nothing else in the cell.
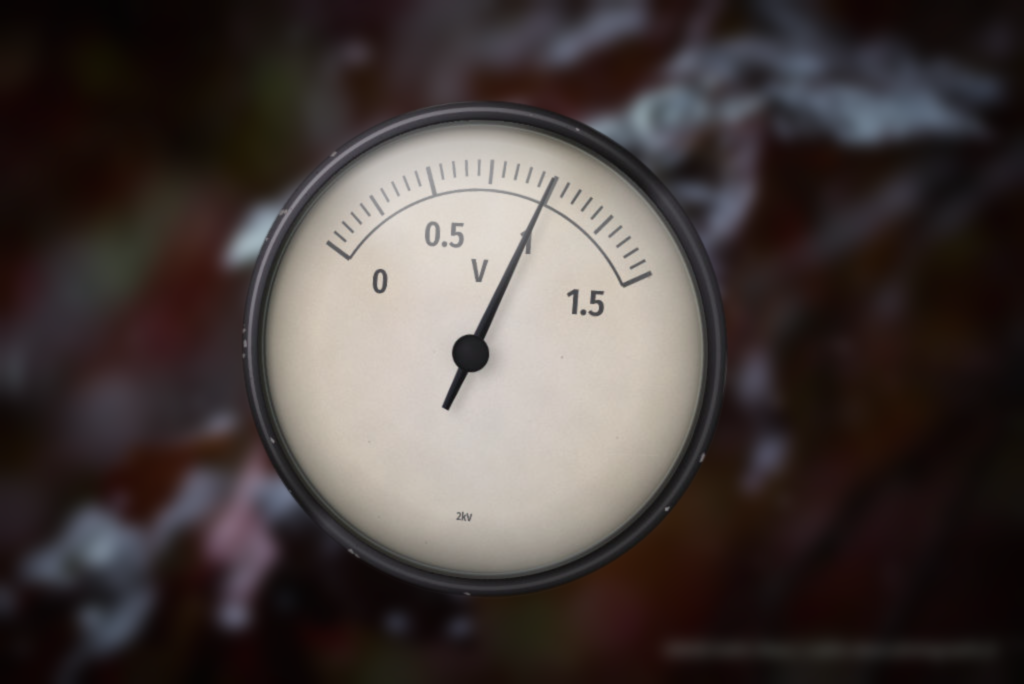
**1** V
